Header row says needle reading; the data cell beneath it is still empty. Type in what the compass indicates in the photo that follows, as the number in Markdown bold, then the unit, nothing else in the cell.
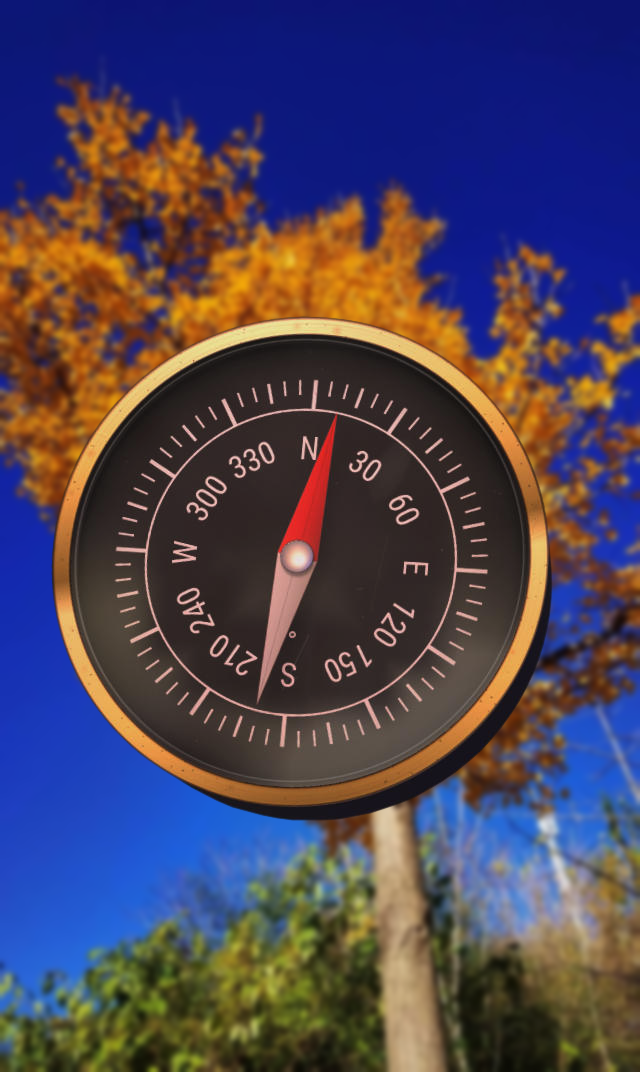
**10** °
